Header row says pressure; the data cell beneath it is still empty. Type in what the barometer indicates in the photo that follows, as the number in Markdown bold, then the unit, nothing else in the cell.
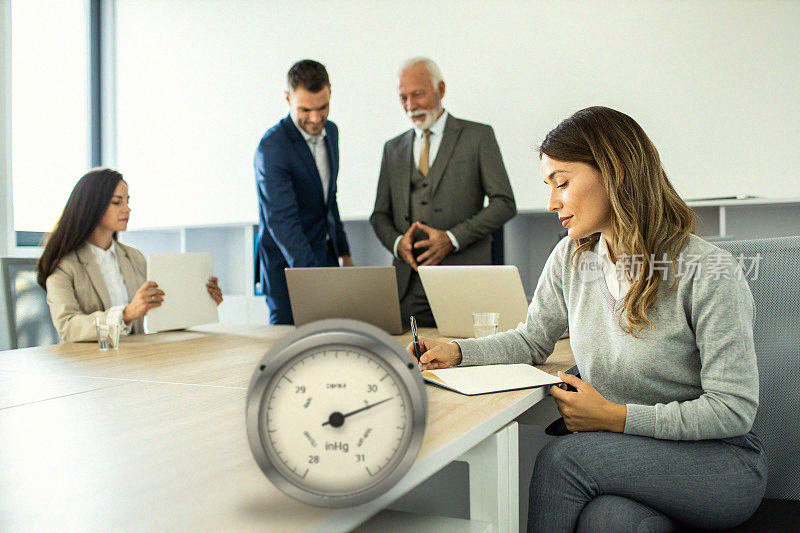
**30.2** inHg
